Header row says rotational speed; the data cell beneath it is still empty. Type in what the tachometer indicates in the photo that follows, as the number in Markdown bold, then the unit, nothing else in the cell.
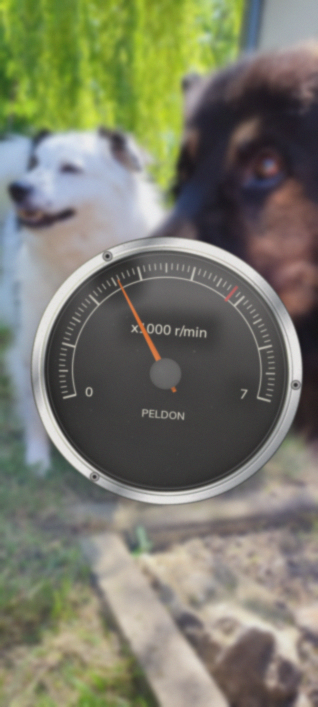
**2600** rpm
